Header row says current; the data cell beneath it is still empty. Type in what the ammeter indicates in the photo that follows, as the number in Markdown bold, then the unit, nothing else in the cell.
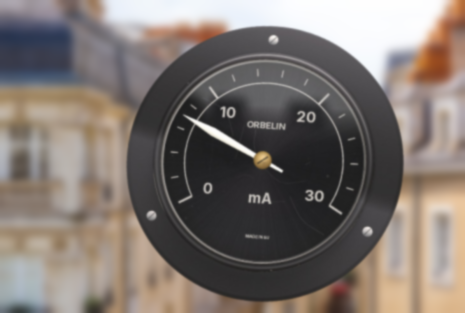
**7** mA
